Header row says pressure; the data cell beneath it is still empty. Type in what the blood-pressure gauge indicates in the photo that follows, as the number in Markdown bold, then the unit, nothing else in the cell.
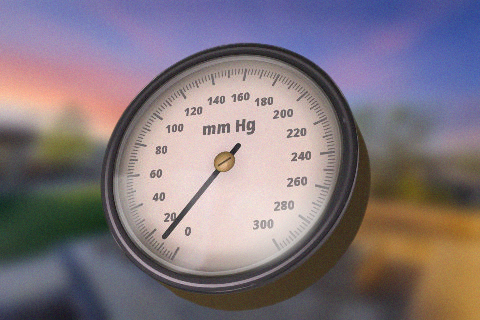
**10** mmHg
